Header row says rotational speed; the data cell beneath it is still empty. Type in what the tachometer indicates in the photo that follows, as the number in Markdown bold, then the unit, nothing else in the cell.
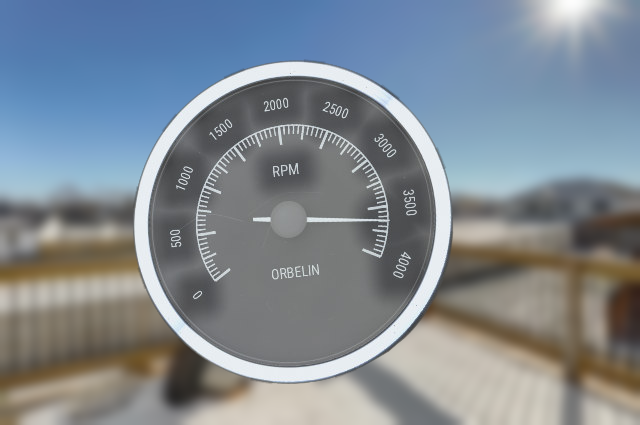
**3650** rpm
